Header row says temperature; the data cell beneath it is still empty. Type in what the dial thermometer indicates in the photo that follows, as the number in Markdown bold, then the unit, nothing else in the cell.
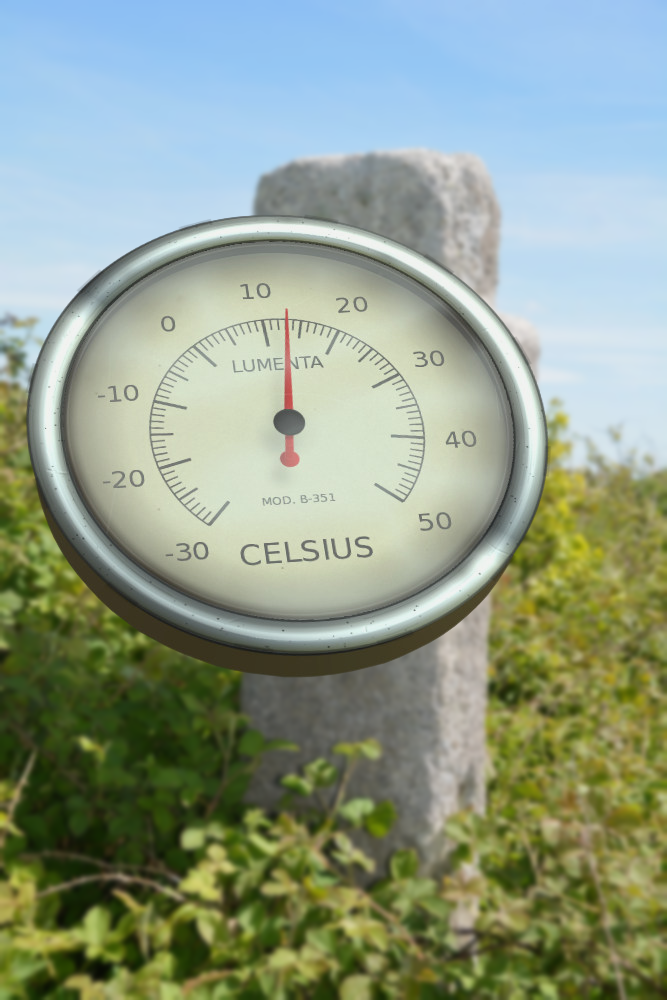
**13** °C
